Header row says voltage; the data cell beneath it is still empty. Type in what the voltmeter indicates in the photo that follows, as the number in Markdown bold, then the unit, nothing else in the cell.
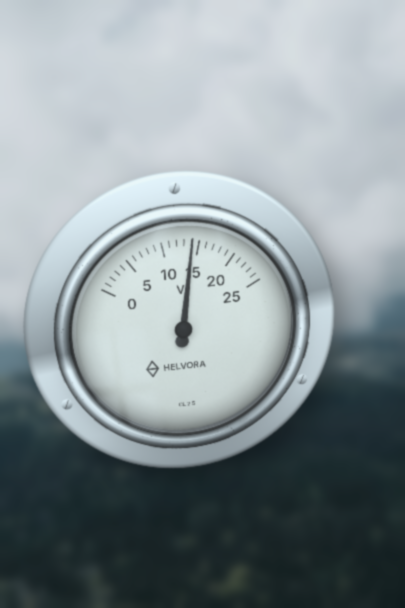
**14** V
